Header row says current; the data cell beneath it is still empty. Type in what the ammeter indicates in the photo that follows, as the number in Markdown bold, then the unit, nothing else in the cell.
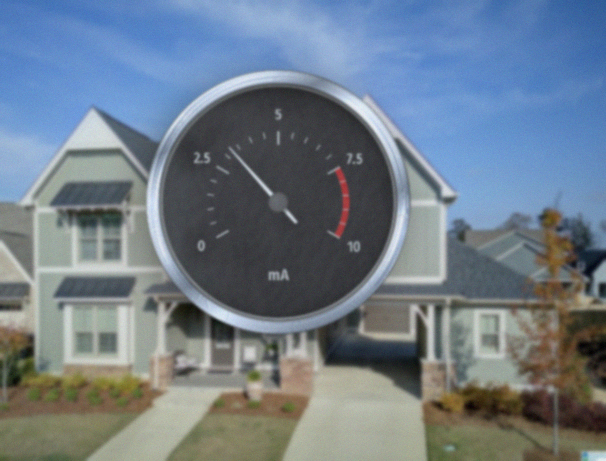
**3.25** mA
